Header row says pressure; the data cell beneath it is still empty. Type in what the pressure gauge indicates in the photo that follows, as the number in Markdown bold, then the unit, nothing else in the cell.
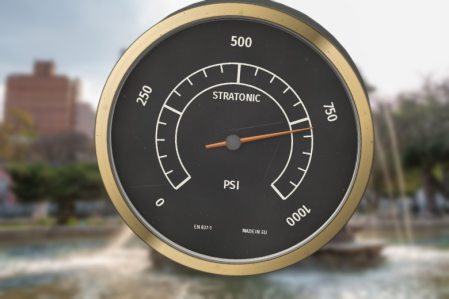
**775** psi
